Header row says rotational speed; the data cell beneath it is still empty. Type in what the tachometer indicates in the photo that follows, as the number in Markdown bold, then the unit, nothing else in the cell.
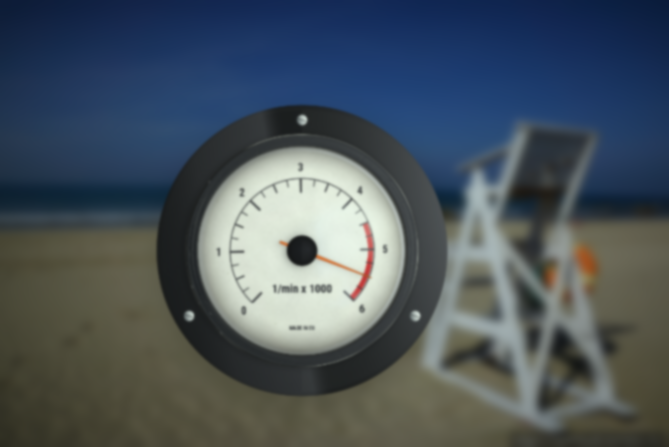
**5500** rpm
